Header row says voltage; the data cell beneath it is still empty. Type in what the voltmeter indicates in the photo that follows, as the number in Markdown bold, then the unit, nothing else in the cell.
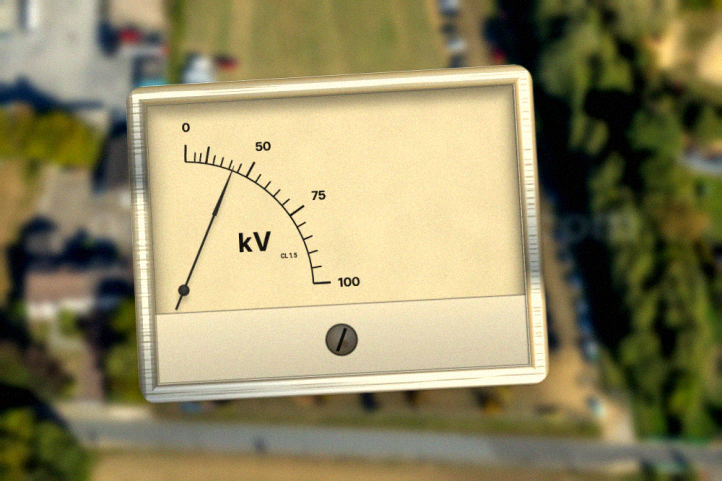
**42.5** kV
